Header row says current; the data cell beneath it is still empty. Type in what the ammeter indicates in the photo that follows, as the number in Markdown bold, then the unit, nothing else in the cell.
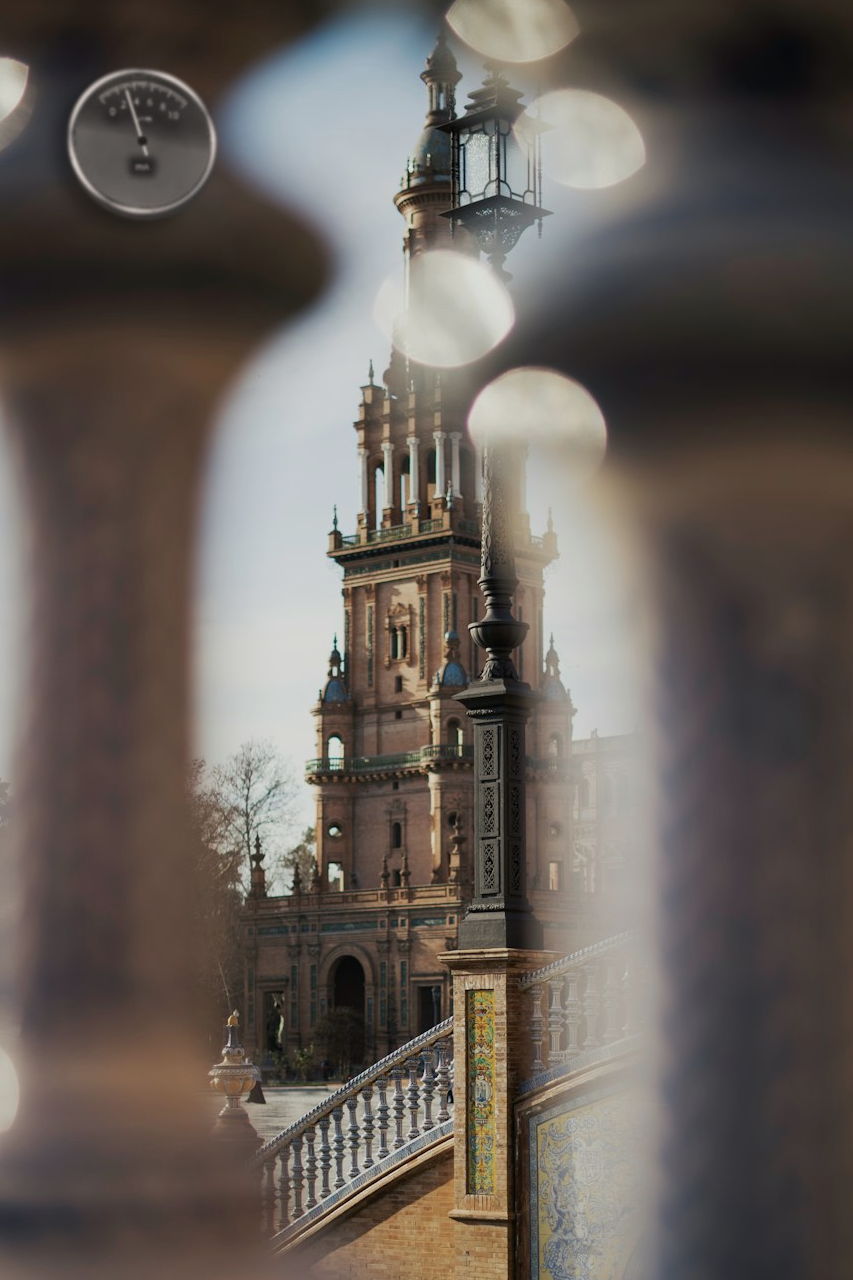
**3** mA
